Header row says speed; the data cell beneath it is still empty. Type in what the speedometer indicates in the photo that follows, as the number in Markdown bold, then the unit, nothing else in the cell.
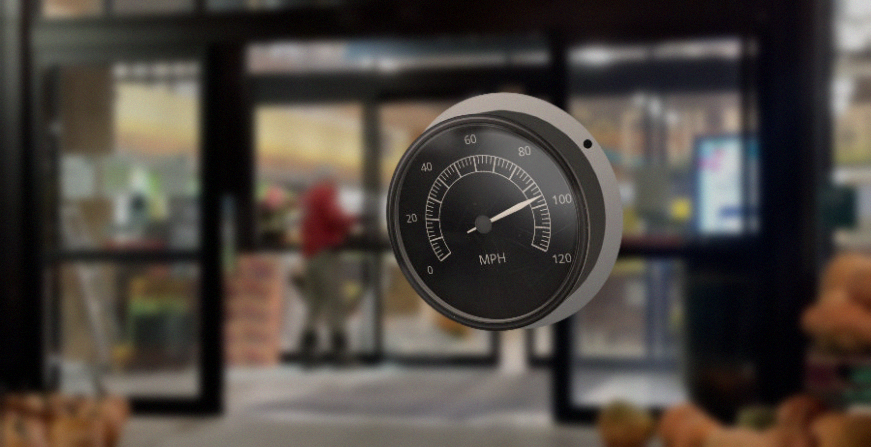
**96** mph
